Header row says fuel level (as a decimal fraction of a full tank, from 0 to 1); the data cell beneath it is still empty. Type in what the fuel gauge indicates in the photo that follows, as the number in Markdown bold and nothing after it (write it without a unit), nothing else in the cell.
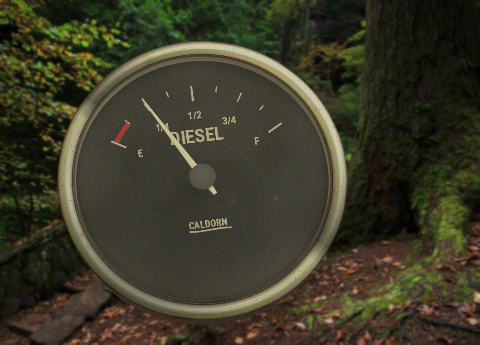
**0.25**
